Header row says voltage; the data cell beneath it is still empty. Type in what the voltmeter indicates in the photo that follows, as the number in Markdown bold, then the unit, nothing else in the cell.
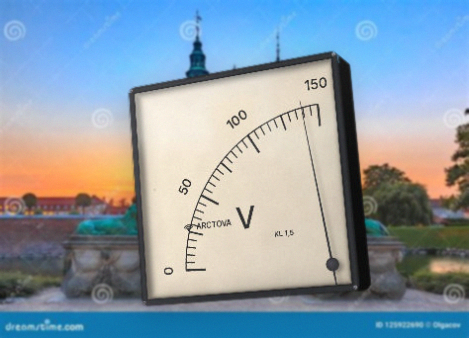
**140** V
